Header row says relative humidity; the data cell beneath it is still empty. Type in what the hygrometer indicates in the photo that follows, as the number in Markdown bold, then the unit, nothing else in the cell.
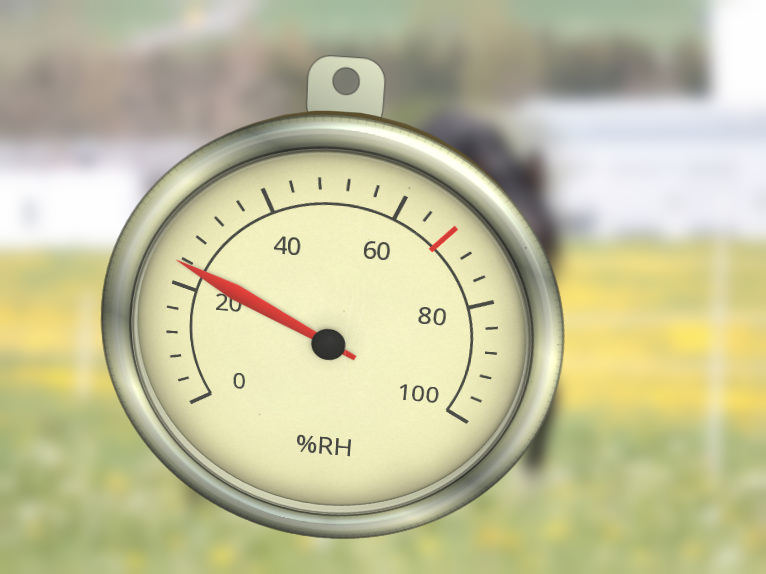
**24** %
